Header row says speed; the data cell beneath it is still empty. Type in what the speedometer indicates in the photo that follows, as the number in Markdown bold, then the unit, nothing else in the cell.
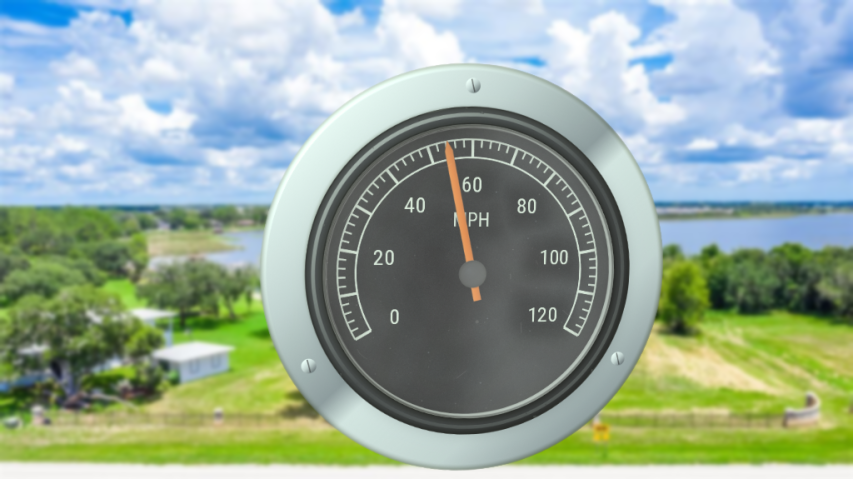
**54** mph
